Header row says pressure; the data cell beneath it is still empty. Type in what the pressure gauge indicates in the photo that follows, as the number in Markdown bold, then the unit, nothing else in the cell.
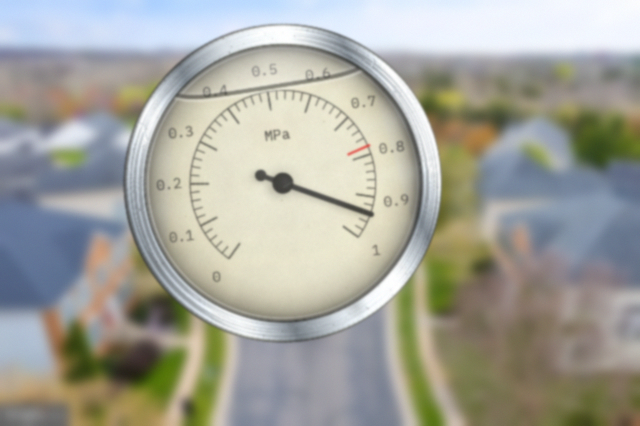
**0.94** MPa
